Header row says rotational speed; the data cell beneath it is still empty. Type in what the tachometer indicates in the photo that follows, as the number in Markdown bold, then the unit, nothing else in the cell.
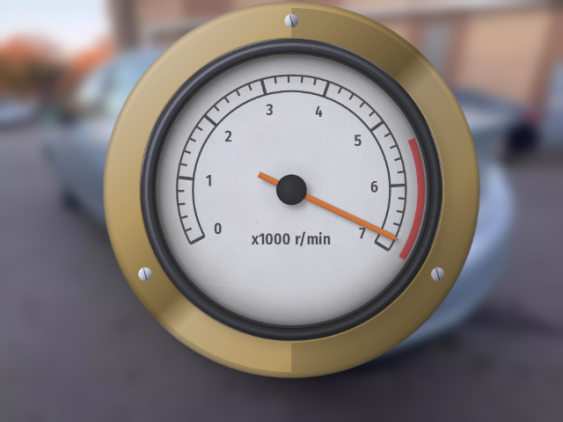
**6800** rpm
